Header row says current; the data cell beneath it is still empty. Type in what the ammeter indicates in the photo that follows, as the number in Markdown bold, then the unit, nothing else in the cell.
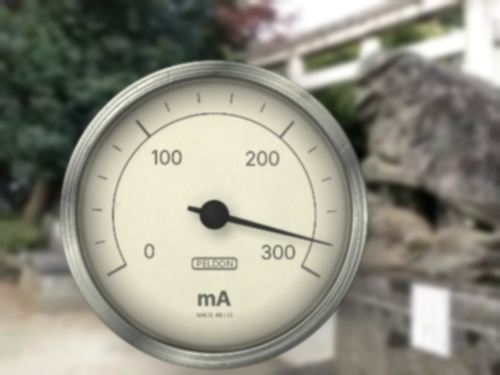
**280** mA
